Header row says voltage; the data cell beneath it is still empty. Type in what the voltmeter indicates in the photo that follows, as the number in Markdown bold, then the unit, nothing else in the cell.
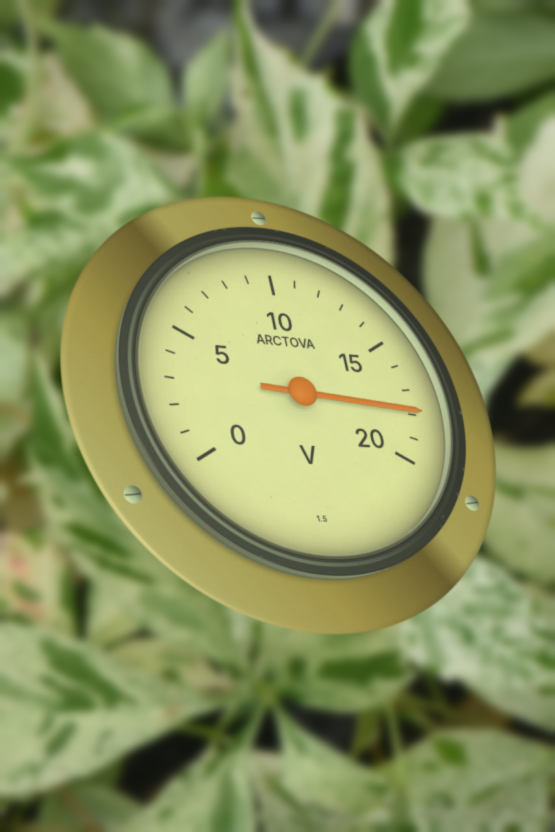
**18** V
